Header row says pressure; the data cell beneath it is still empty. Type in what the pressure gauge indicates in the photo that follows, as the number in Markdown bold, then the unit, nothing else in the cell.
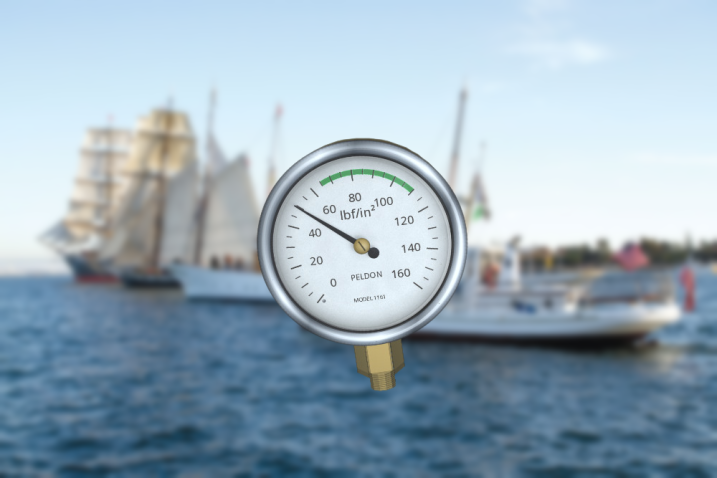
**50** psi
